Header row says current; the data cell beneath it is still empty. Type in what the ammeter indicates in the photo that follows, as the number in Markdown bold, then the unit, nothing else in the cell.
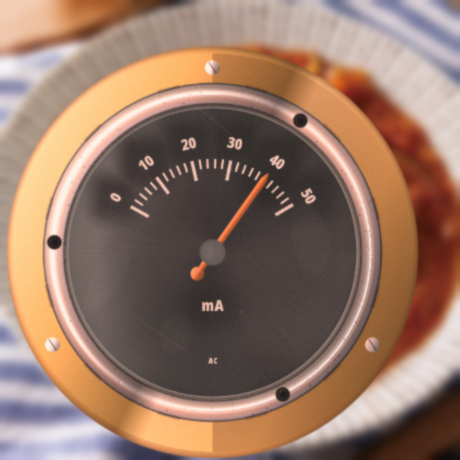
**40** mA
